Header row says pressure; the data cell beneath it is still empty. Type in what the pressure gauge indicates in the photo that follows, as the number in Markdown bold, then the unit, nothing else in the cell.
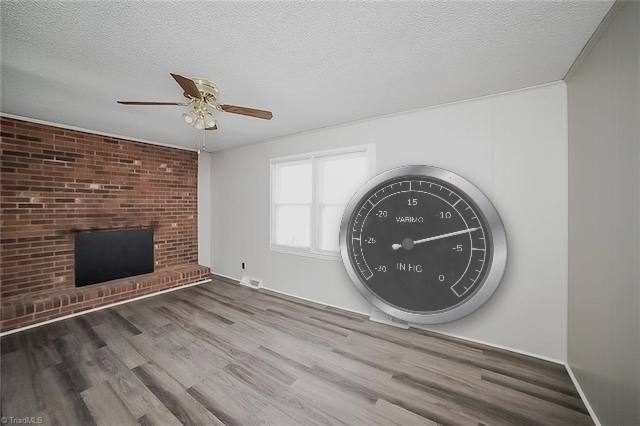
**-7** inHg
